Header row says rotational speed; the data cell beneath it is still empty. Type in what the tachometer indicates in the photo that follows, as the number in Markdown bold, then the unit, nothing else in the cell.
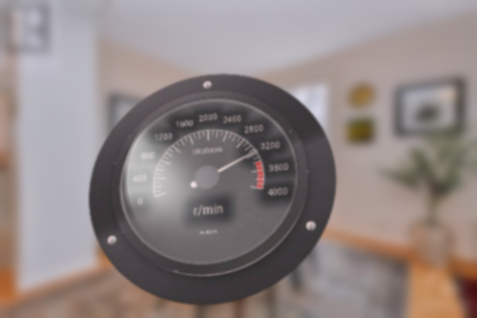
**3200** rpm
